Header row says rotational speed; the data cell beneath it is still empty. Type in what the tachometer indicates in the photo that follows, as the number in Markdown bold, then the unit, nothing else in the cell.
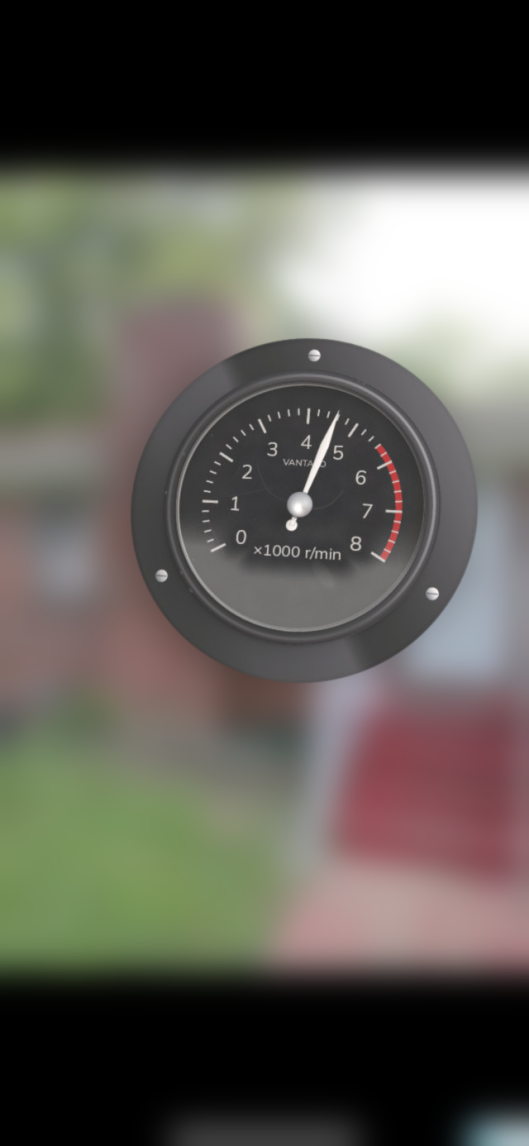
**4600** rpm
